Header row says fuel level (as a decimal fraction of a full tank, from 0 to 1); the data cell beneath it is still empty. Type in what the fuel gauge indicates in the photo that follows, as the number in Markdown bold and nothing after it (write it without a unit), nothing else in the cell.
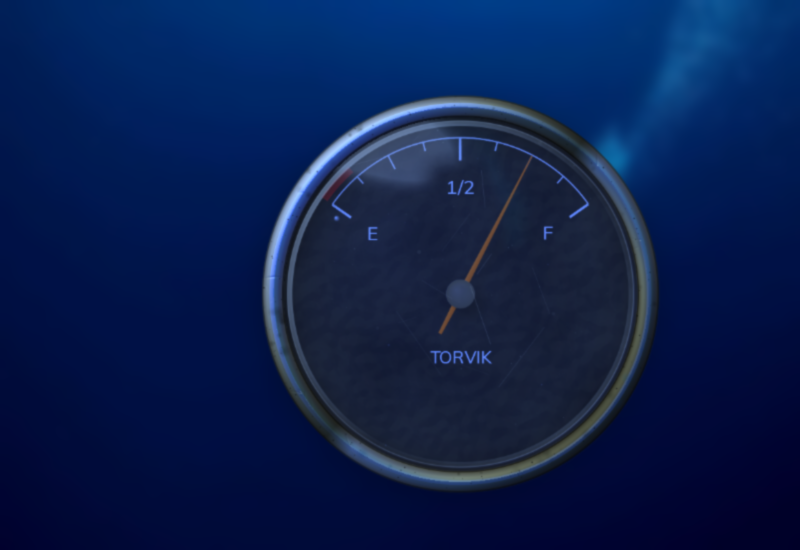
**0.75**
